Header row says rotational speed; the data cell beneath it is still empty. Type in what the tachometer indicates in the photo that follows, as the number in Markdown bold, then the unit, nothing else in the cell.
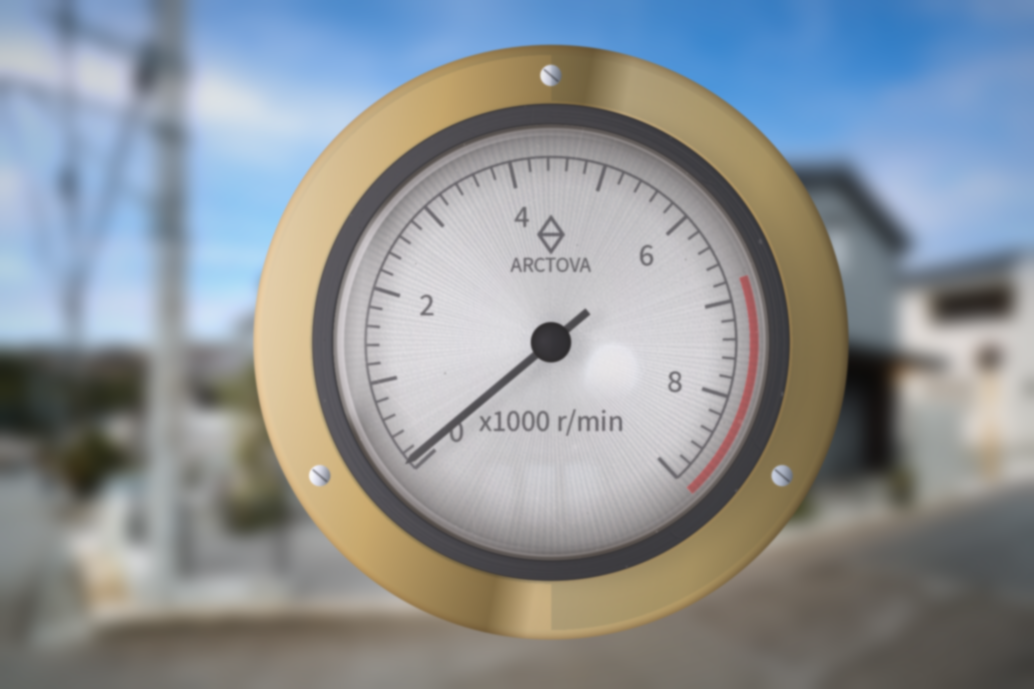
**100** rpm
